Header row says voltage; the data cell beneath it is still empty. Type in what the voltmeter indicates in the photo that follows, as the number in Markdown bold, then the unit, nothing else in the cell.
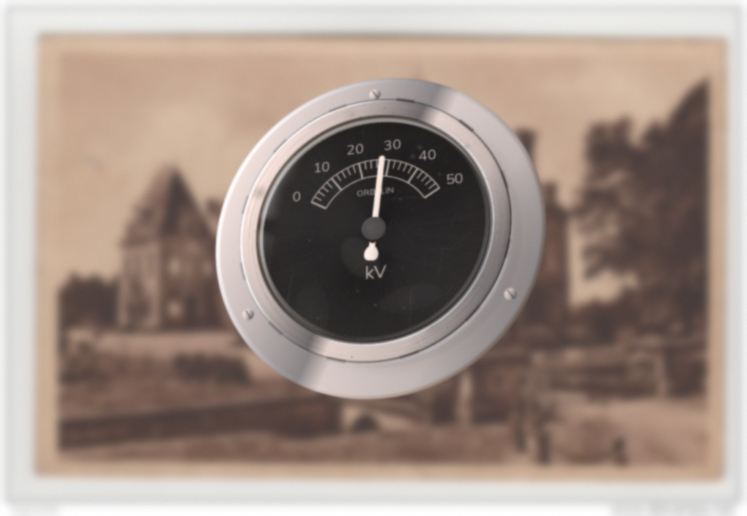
**28** kV
